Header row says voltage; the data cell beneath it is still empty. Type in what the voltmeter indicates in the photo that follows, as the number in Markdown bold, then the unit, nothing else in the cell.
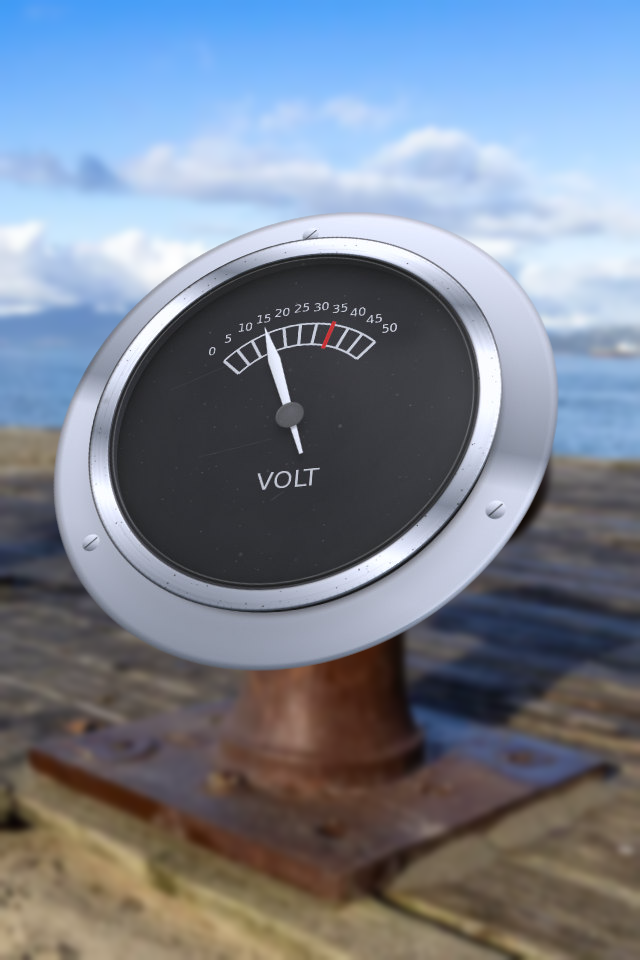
**15** V
